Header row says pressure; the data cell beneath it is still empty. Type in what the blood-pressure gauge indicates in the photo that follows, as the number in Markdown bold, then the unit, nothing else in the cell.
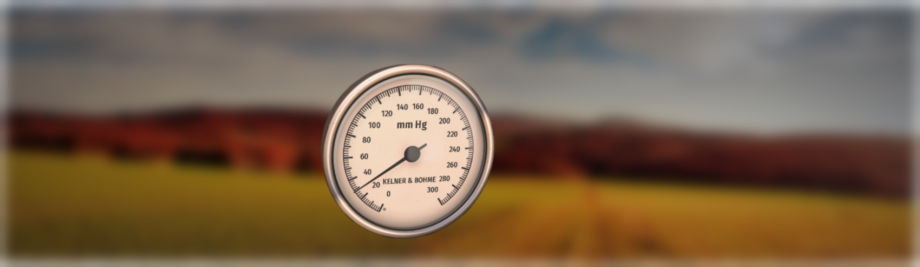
**30** mmHg
